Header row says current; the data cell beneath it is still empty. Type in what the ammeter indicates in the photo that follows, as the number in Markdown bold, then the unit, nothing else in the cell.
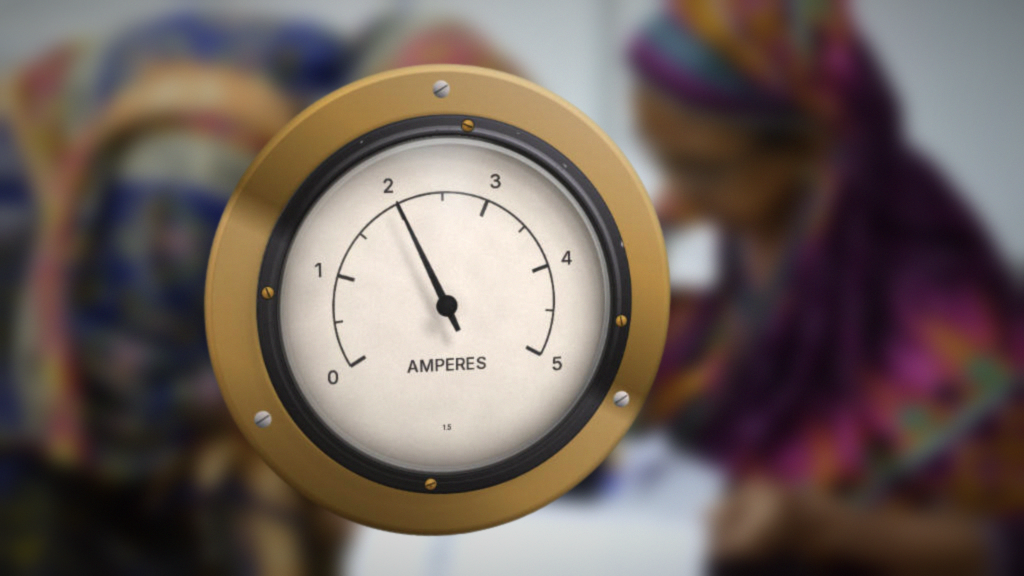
**2** A
